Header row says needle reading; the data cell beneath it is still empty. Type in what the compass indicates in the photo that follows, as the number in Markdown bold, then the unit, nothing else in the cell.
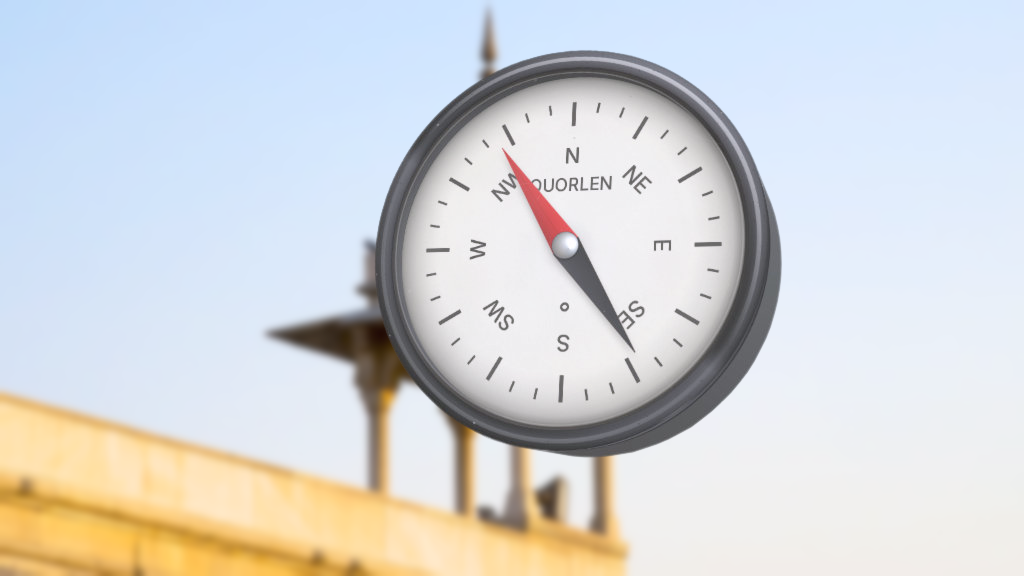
**325** °
